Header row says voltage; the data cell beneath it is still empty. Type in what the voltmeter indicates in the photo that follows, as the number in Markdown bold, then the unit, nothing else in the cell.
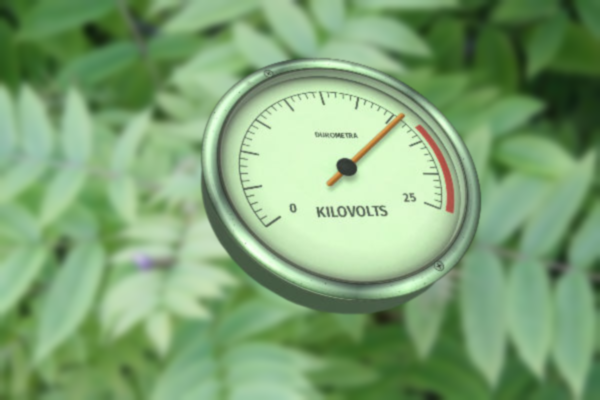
**18** kV
